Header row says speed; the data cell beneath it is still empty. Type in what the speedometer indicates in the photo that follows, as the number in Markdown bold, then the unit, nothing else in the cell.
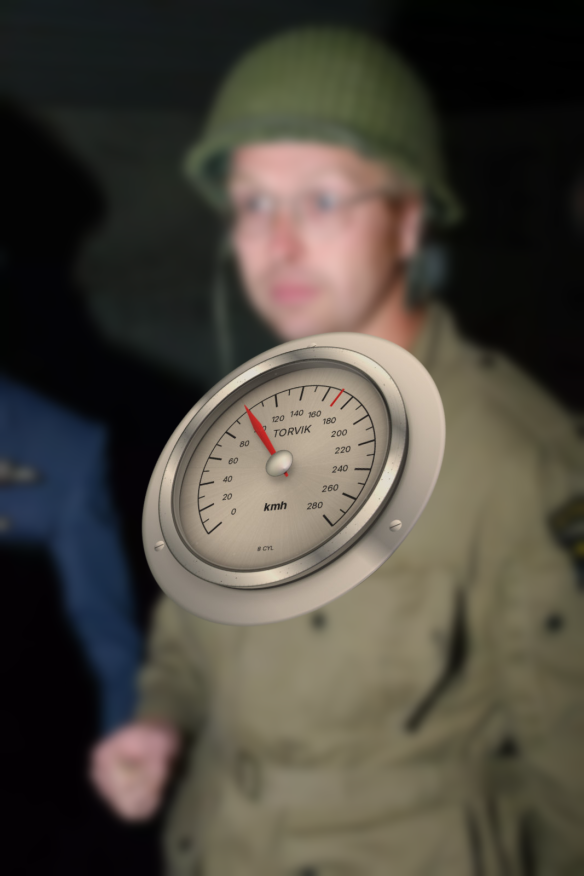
**100** km/h
